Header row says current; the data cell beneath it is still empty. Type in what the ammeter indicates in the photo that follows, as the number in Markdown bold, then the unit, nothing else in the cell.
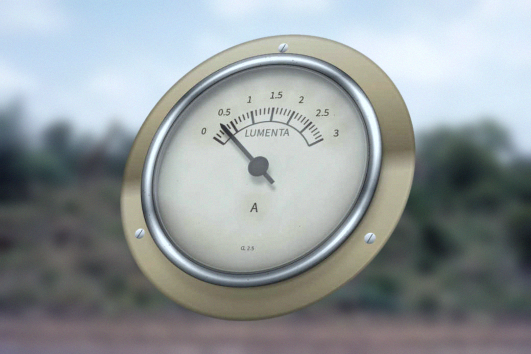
**0.3** A
